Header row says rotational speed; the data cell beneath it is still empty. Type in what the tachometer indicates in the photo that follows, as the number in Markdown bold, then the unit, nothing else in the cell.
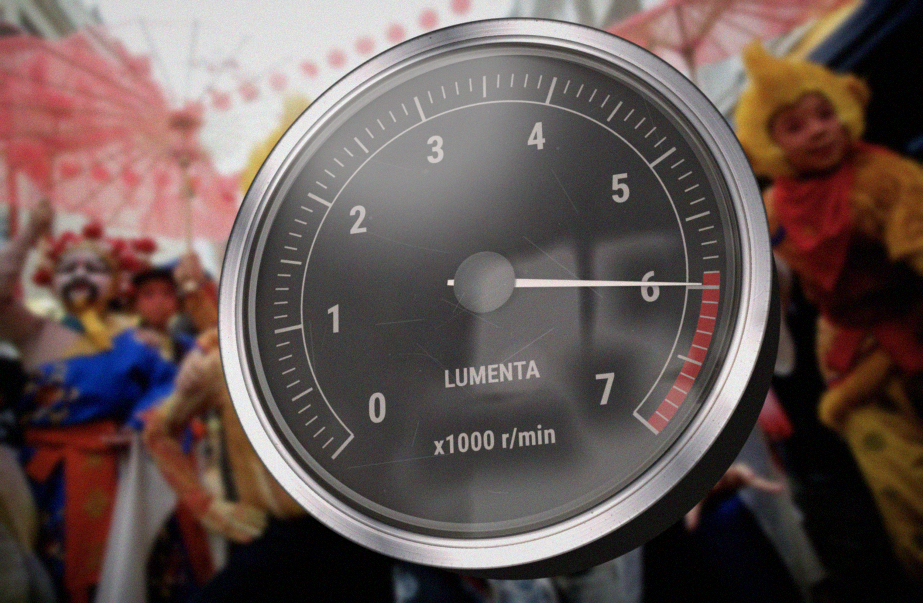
**6000** rpm
